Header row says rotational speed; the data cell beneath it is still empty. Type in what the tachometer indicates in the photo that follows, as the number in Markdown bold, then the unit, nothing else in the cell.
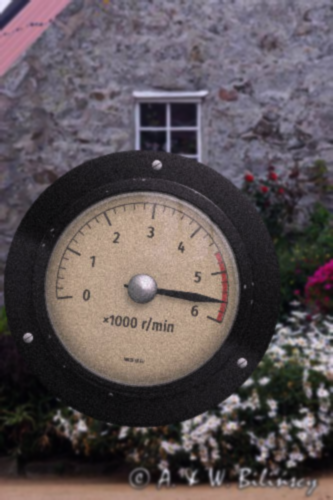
**5600** rpm
